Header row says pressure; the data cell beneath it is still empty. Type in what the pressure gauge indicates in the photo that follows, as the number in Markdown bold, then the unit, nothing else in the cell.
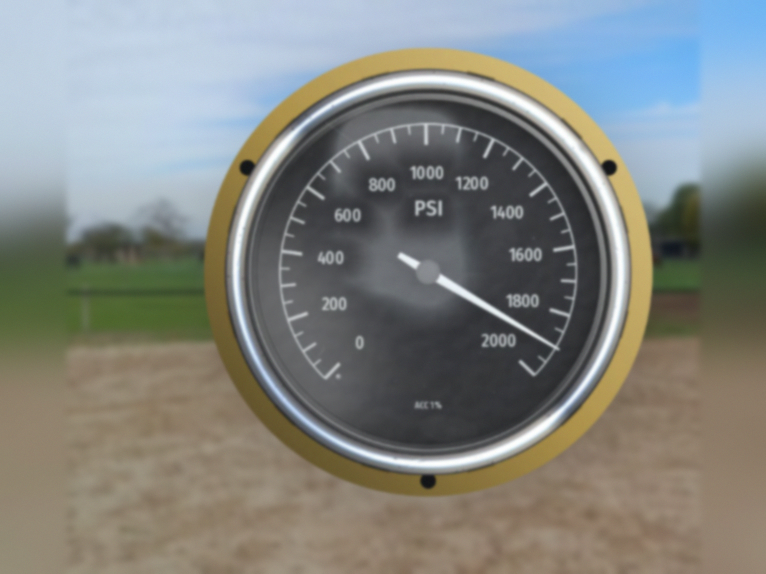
**1900** psi
